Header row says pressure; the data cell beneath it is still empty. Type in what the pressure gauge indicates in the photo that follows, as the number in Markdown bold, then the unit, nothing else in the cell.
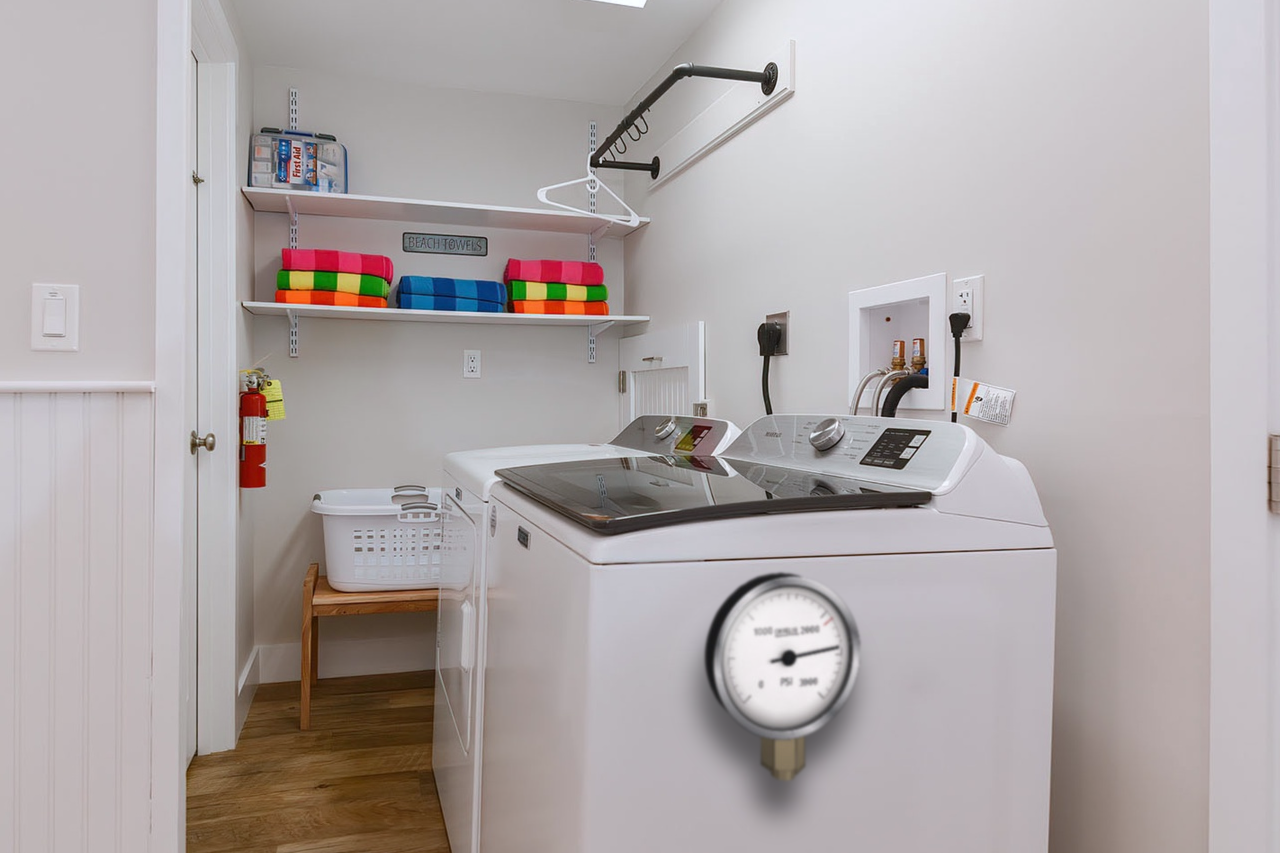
**2400** psi
